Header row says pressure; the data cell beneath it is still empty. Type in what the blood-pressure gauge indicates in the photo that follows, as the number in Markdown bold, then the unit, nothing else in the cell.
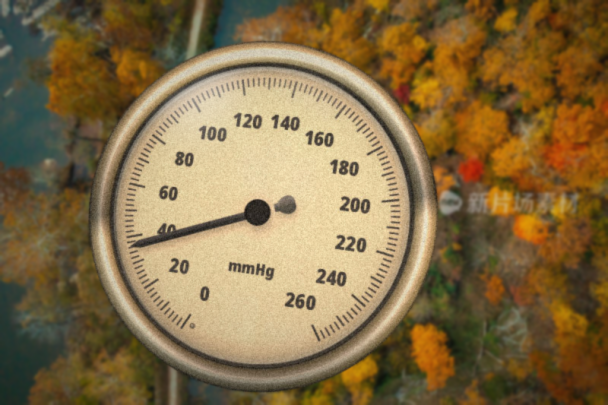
**36** mmHg
